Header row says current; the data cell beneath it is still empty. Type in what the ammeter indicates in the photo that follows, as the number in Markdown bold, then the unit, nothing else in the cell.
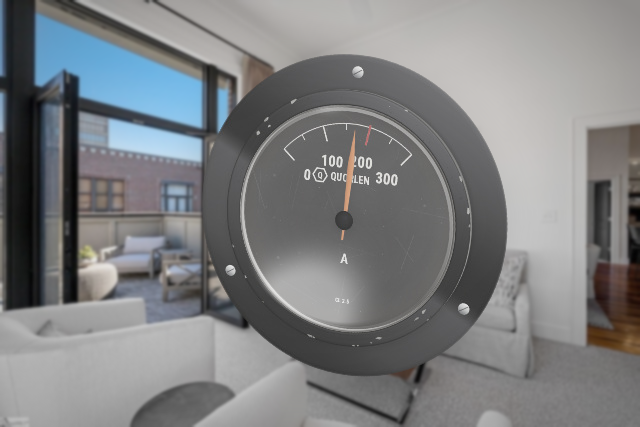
**175** A
